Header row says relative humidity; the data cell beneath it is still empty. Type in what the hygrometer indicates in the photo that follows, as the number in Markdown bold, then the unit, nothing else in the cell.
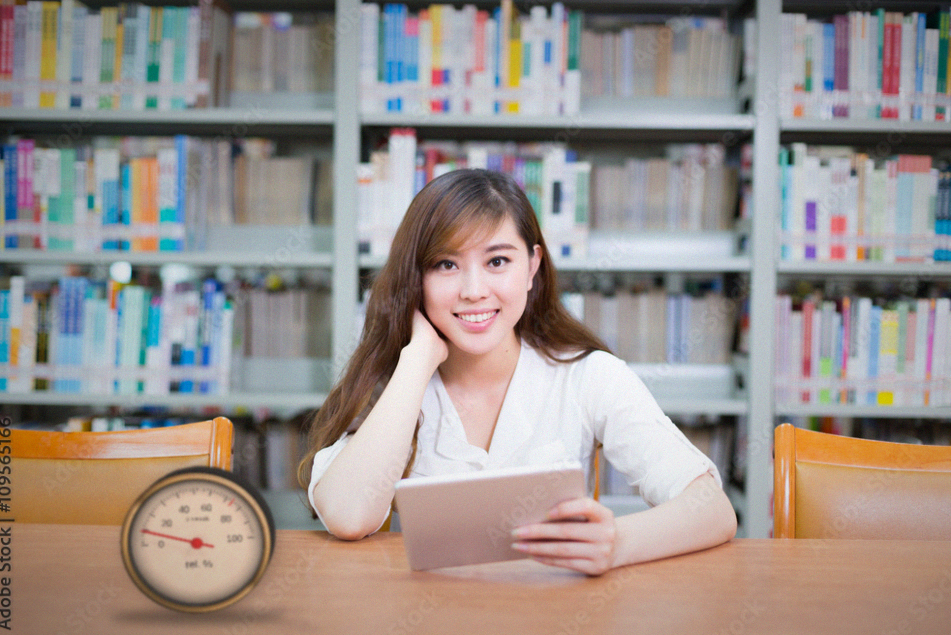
**10** %
